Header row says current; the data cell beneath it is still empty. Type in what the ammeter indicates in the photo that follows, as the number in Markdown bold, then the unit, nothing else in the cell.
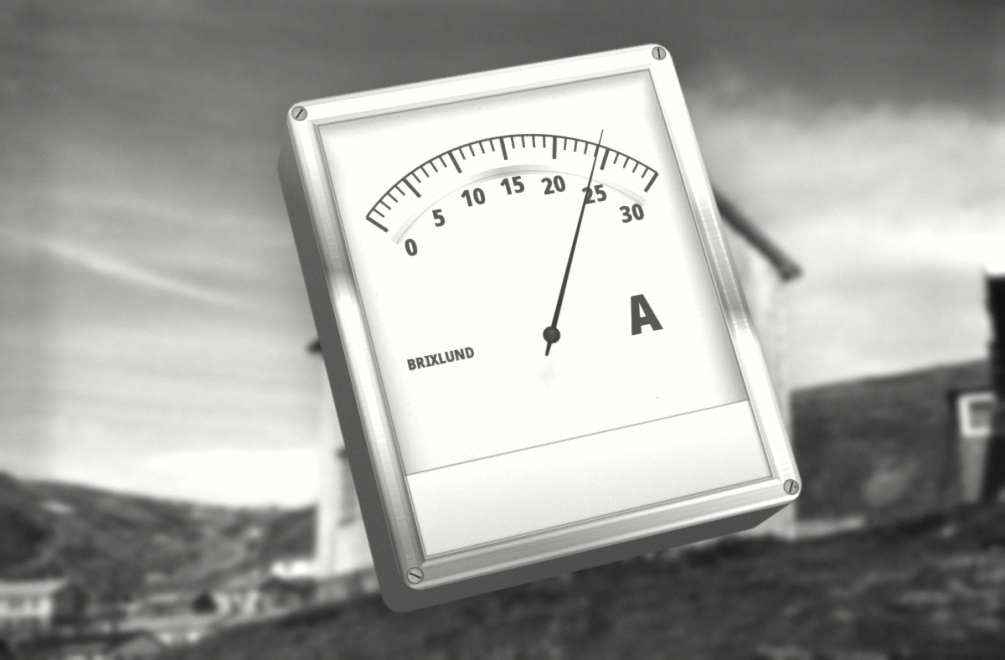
**24** A
